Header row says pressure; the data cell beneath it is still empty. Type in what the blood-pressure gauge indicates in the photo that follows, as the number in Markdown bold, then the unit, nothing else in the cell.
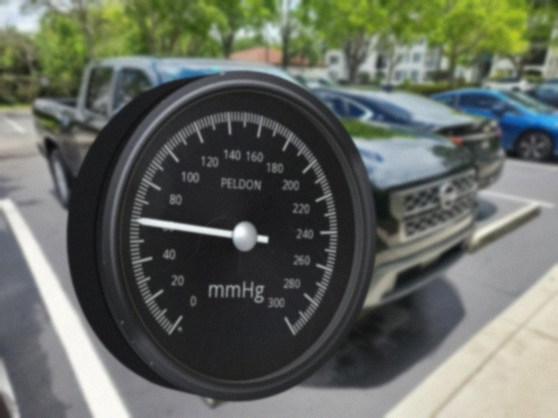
**60** mmHg
